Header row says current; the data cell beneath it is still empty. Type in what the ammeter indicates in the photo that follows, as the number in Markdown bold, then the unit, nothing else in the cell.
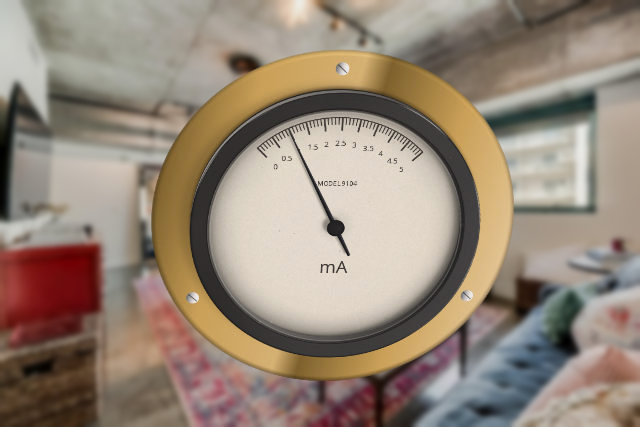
**1** mA
